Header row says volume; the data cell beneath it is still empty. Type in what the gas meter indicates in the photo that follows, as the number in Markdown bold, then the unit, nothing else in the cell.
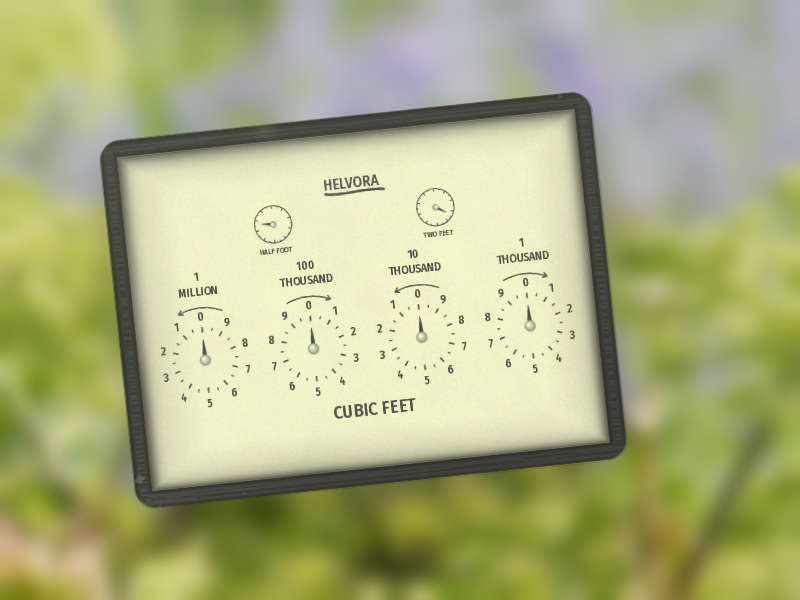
**0** ft³
